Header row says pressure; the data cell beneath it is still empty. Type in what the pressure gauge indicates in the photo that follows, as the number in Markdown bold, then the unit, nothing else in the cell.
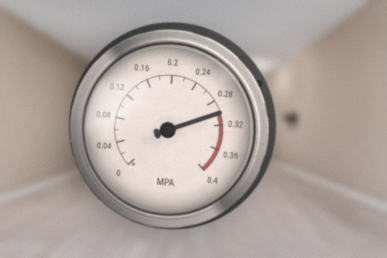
**0.3** MPa
